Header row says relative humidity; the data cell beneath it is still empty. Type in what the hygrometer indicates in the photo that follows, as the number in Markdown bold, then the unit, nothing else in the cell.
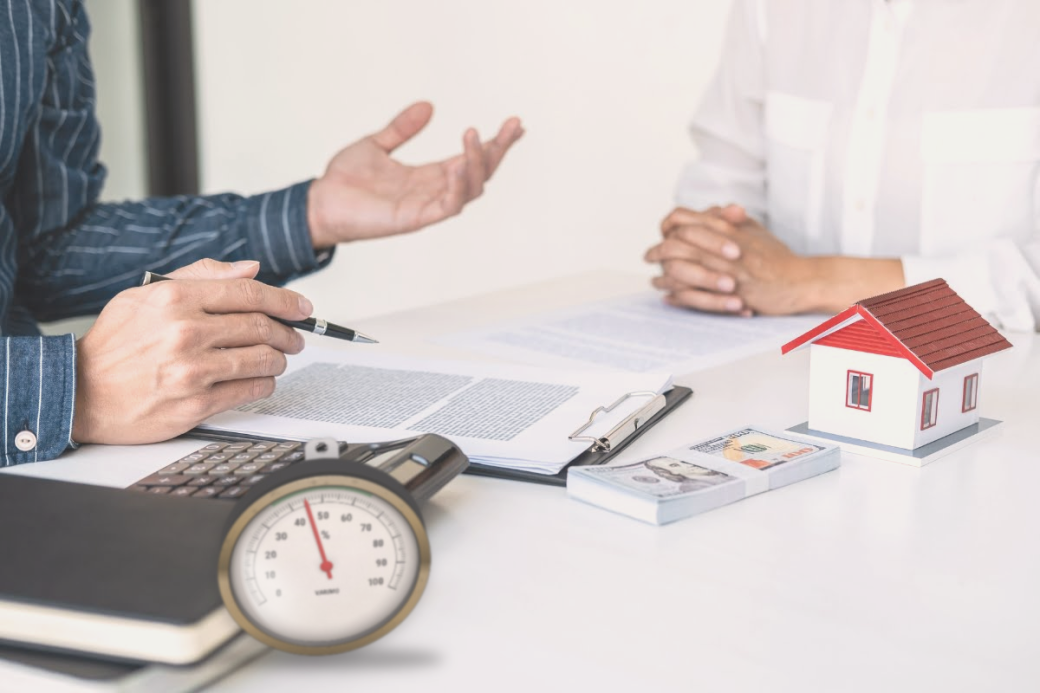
**45** %
